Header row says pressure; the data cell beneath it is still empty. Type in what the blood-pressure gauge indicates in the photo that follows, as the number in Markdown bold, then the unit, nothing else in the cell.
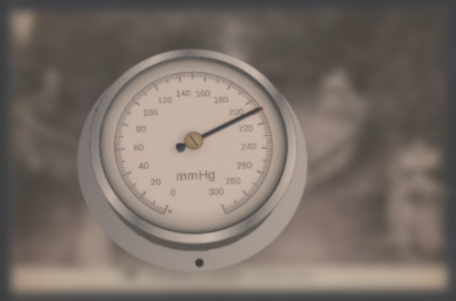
**210** mmHg
